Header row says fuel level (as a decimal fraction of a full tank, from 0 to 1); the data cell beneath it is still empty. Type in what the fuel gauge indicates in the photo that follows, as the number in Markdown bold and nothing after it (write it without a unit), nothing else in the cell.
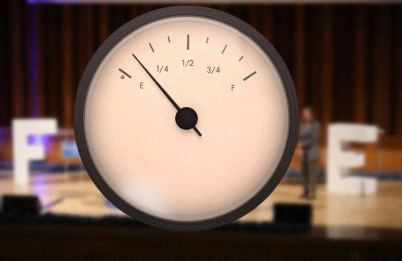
**0.125**
